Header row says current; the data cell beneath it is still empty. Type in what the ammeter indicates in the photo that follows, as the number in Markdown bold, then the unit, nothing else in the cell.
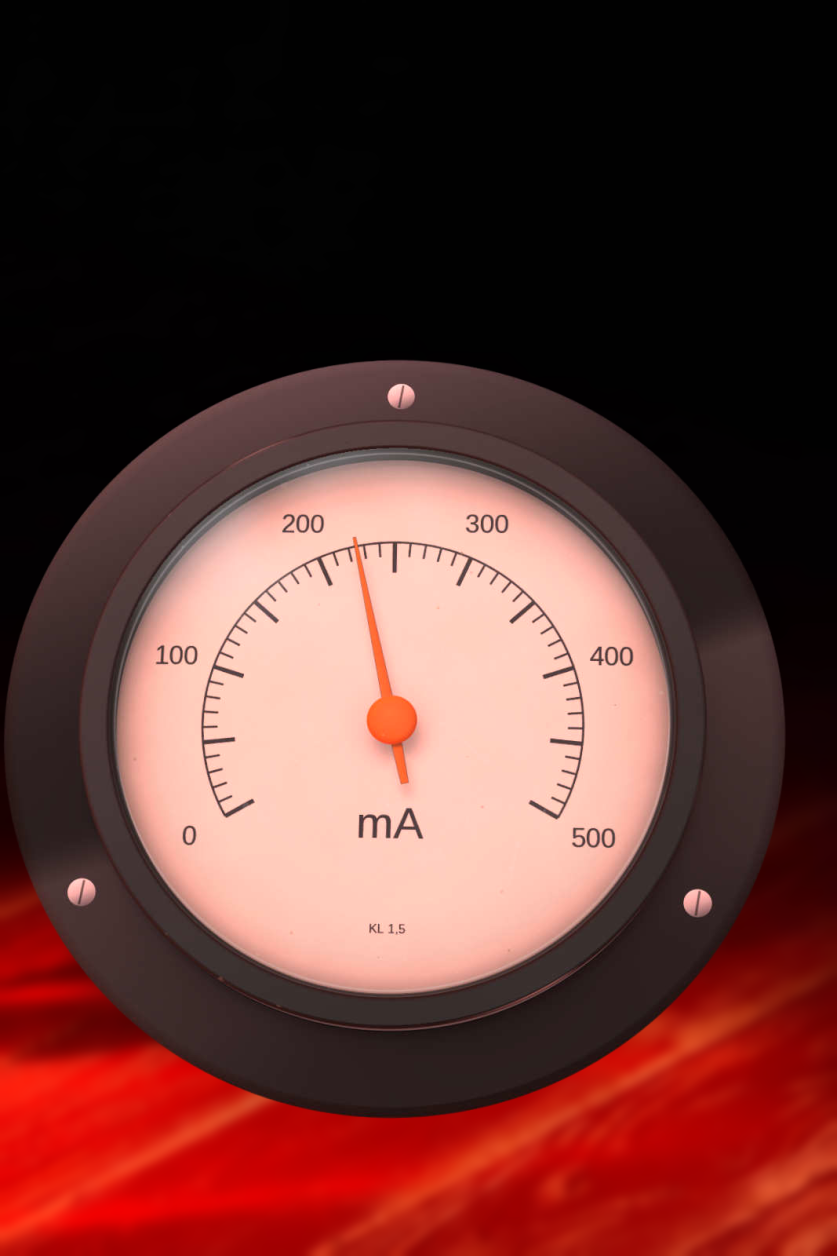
**225** mA
